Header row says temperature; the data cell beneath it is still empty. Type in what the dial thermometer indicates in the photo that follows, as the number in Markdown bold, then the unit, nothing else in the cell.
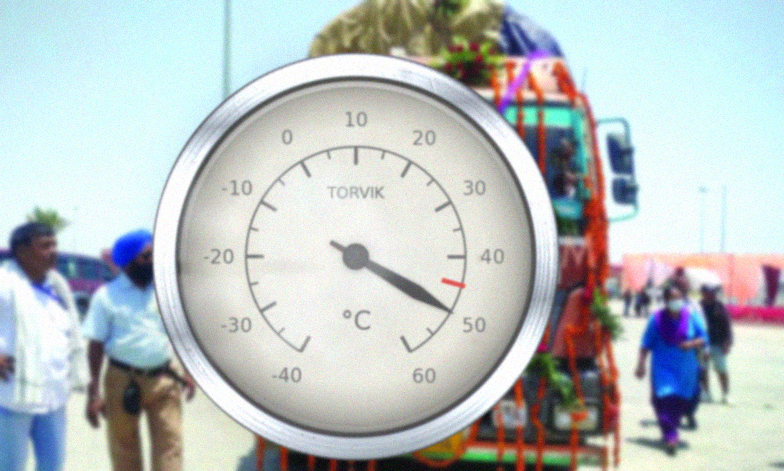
**50** °C
